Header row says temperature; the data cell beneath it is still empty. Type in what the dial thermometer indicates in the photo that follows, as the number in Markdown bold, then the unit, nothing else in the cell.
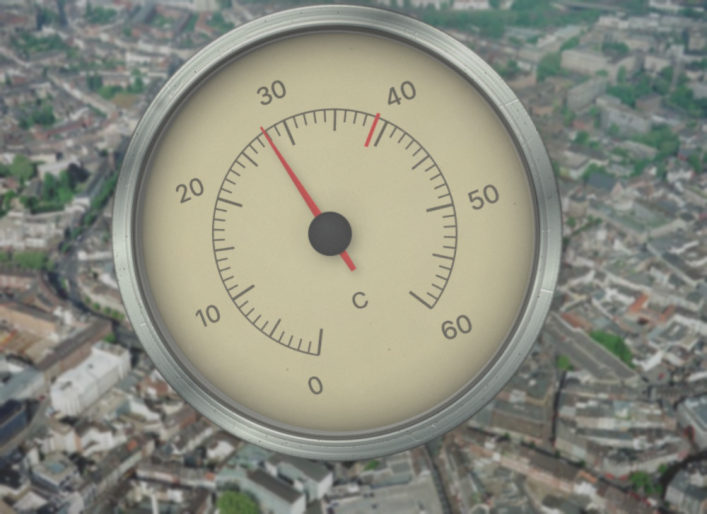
**28** °C
